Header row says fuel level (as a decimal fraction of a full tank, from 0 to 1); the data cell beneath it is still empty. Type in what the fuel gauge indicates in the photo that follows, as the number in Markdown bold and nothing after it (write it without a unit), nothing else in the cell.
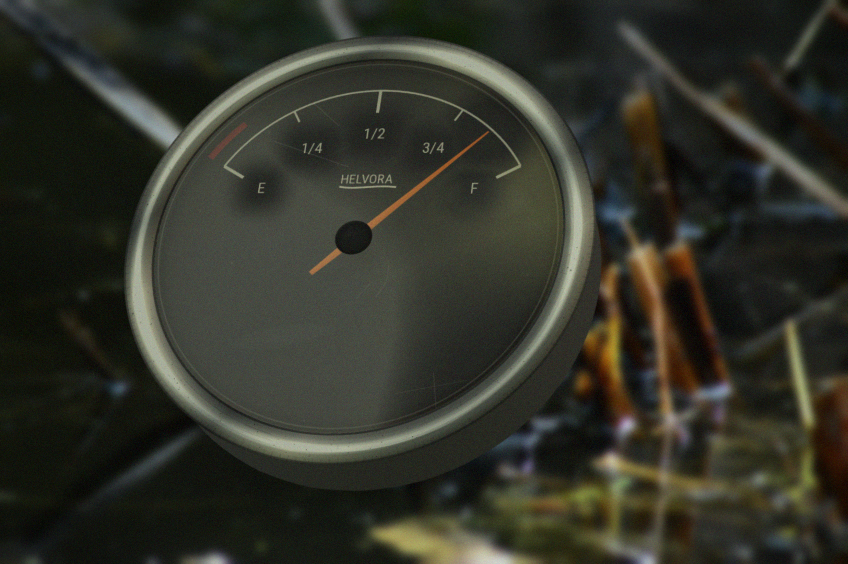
**0.875**
